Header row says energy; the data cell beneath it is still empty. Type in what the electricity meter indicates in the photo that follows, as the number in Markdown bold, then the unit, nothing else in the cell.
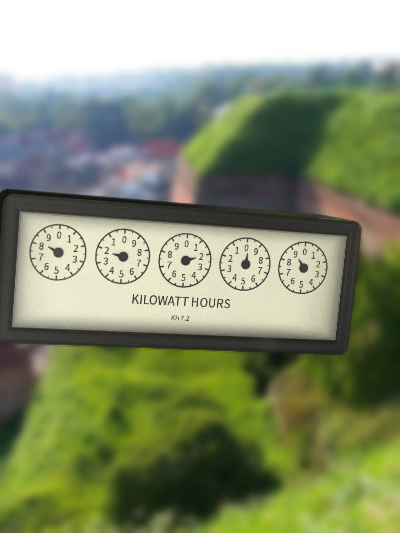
**82199** kWh
